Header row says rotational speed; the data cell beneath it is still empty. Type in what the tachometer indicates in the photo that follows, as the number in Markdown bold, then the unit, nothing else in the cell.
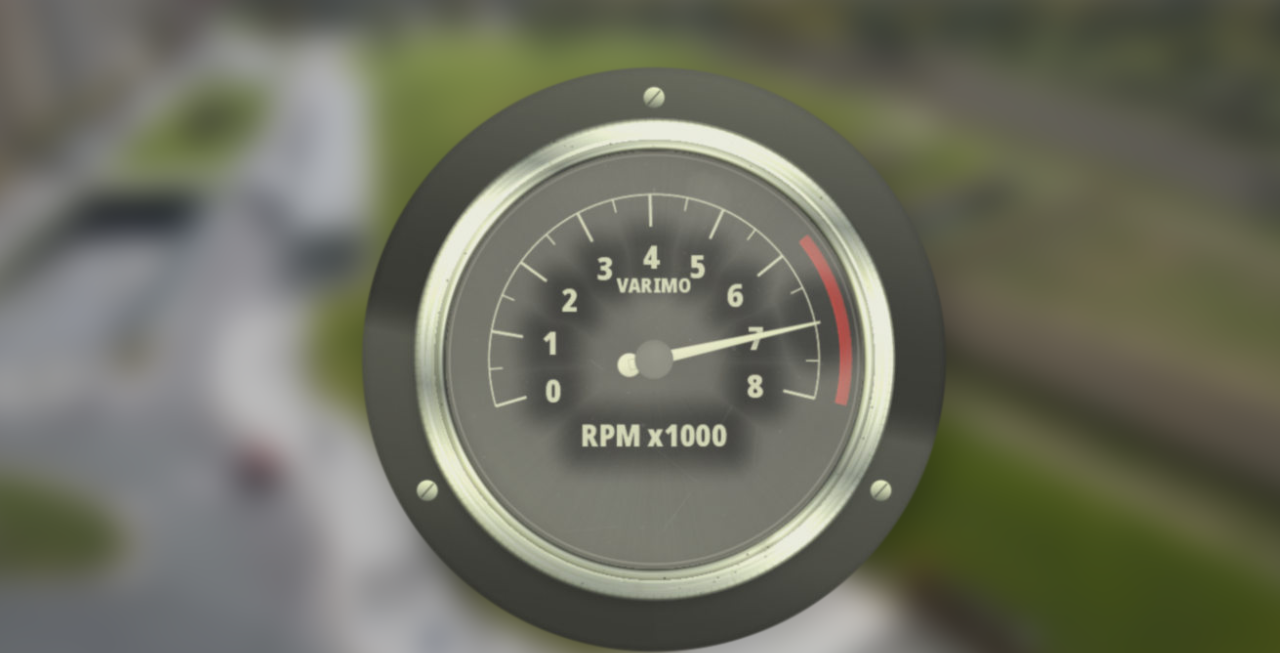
**7000** rpm
